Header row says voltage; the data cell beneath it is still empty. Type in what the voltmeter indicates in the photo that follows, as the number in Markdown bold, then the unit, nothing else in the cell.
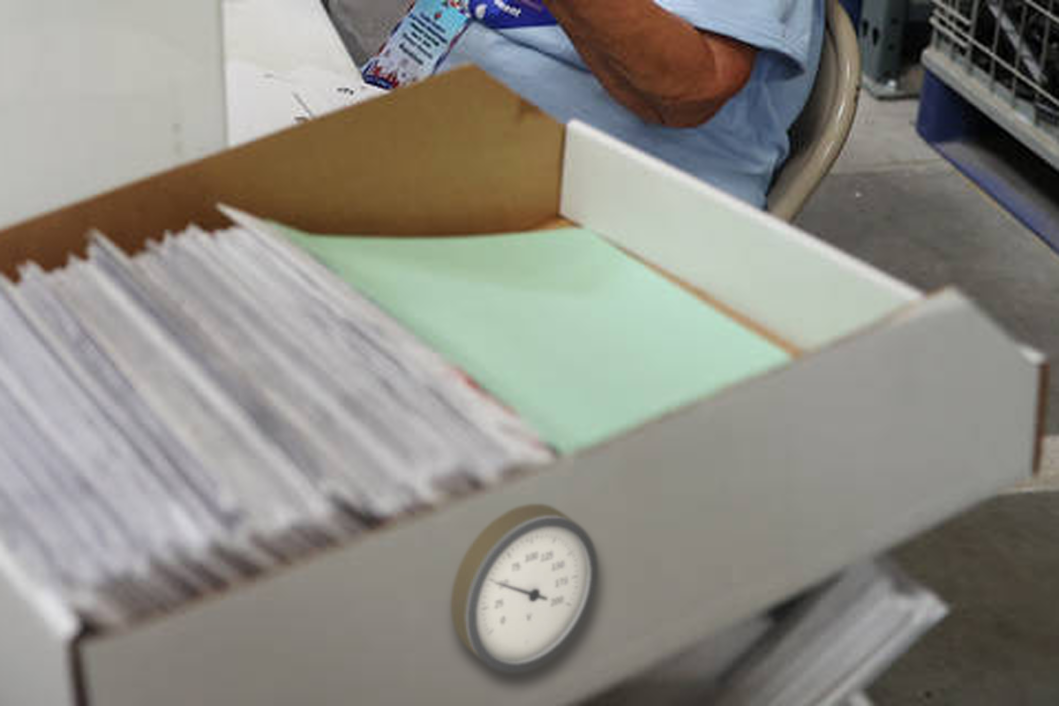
**50** V
